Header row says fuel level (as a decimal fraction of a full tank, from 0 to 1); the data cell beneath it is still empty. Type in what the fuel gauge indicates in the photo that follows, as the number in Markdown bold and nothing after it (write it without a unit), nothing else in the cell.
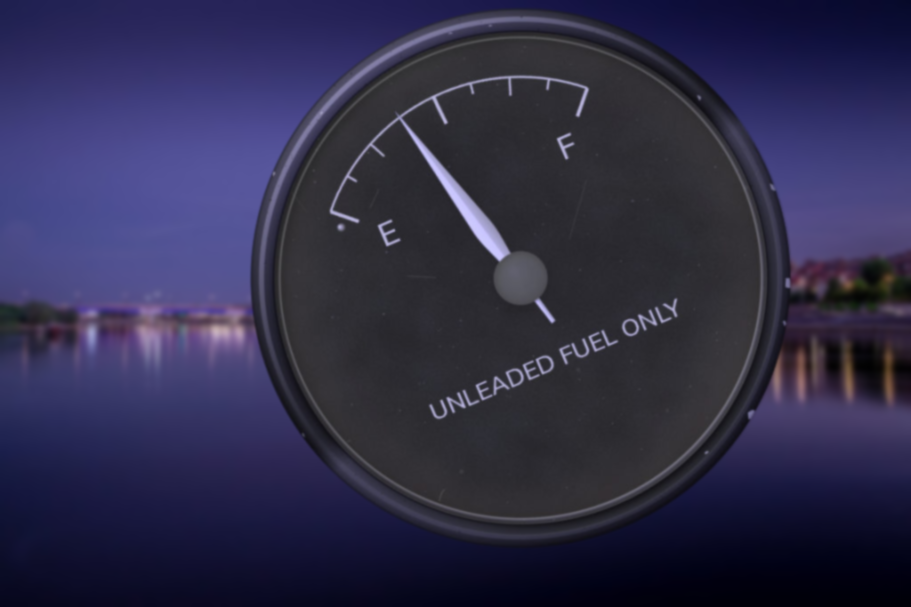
**0.375**
